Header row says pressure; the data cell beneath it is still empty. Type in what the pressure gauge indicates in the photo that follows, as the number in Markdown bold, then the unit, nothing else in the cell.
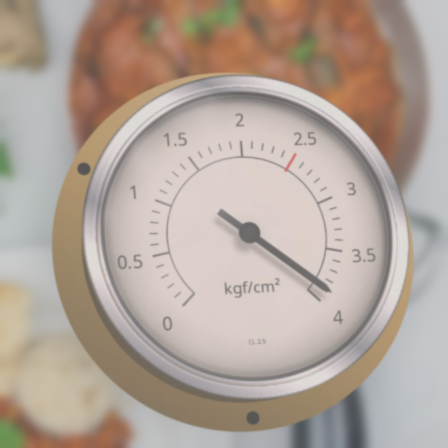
**3.9** kg/cm²
